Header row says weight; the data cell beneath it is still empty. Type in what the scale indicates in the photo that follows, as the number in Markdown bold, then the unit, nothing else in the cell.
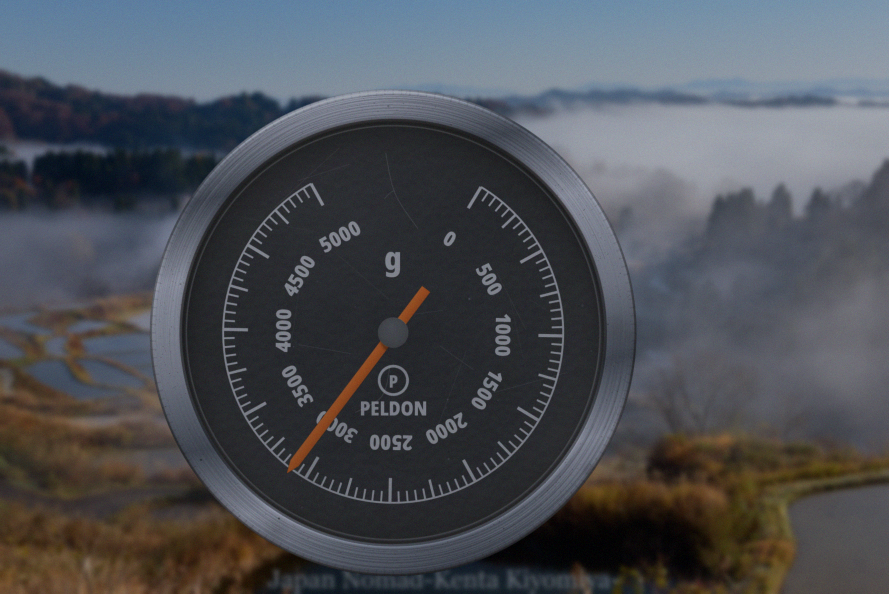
**3100** g
